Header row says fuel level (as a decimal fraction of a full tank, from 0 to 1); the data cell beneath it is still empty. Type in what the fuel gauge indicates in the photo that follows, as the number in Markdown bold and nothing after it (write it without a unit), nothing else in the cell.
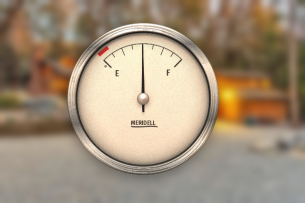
**0.5**
